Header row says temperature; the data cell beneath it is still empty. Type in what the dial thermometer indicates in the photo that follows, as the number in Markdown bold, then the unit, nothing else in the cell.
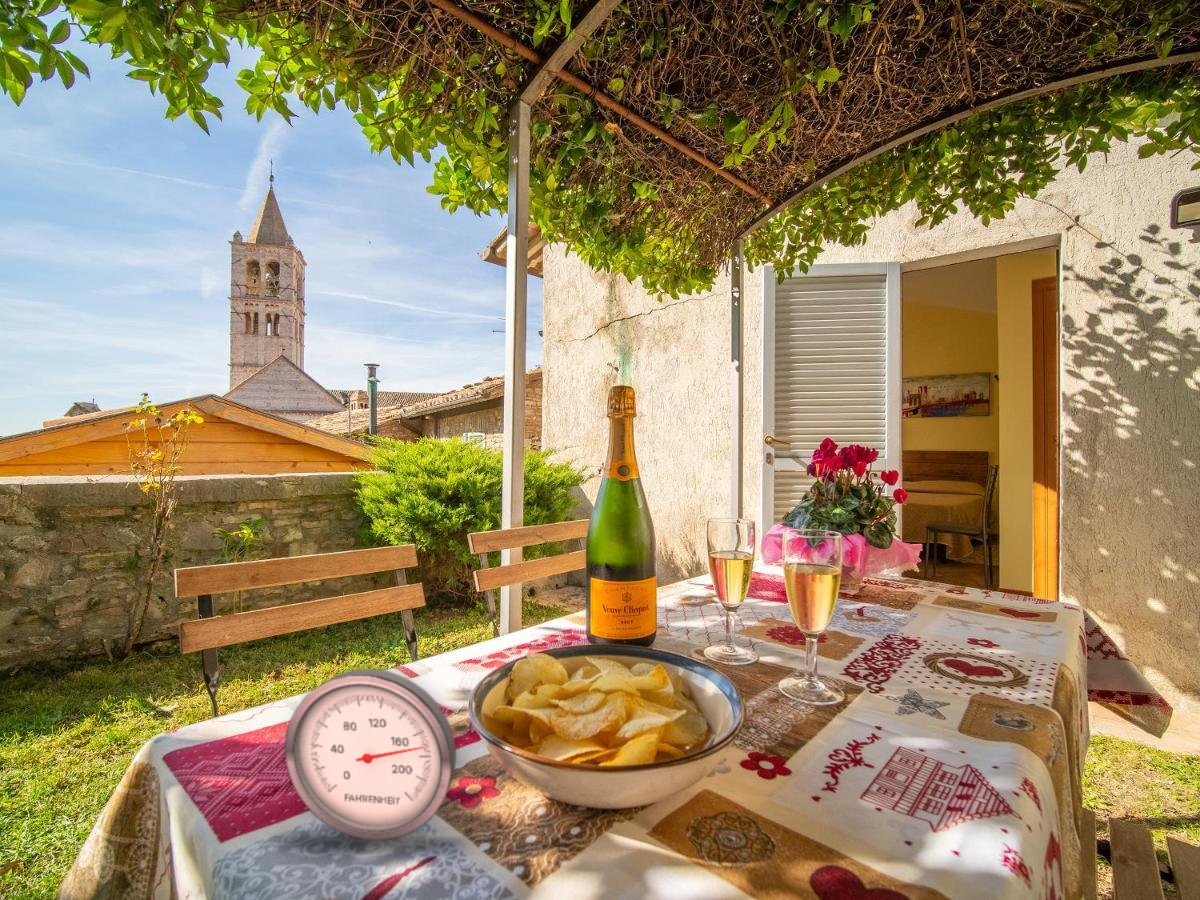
**170** °F
